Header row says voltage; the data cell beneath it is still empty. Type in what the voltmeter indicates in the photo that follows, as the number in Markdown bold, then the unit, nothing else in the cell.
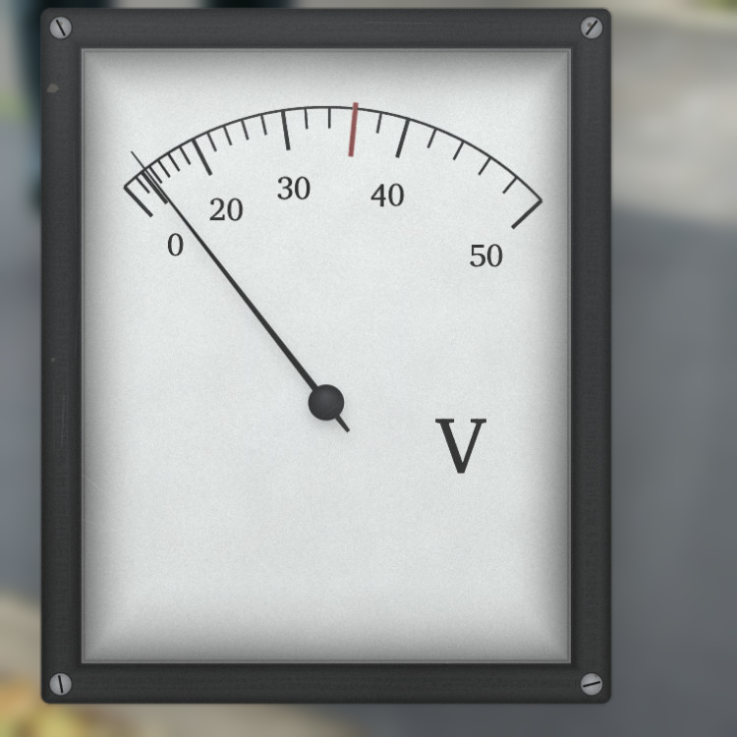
**11** V
